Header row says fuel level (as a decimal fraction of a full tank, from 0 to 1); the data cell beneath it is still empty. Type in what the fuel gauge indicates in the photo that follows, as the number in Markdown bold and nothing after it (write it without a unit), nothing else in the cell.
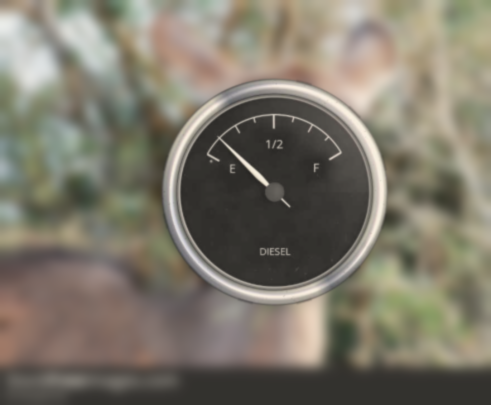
**0.125**
